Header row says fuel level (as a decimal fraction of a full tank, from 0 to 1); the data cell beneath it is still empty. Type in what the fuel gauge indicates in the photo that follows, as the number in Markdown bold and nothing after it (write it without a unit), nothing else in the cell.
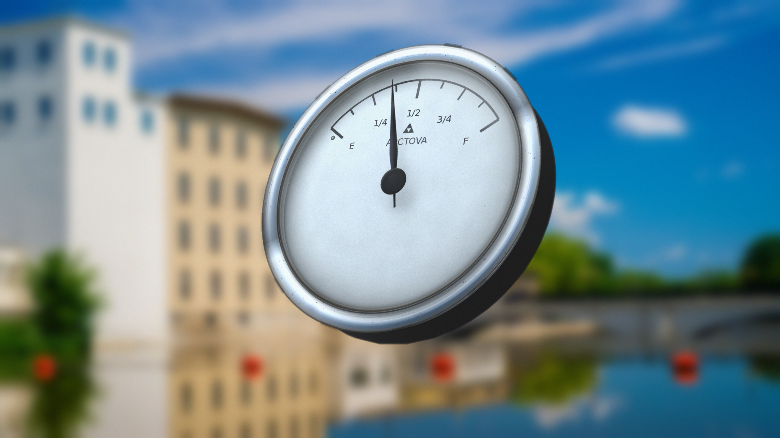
**0.375**
